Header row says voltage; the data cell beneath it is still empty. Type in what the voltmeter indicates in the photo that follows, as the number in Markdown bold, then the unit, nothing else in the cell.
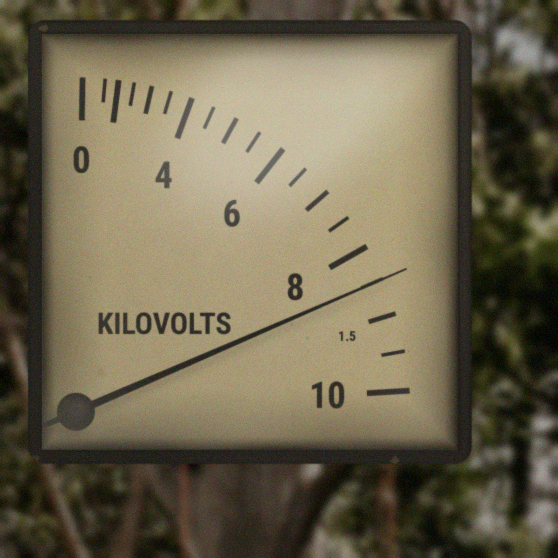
**8.5** kV
